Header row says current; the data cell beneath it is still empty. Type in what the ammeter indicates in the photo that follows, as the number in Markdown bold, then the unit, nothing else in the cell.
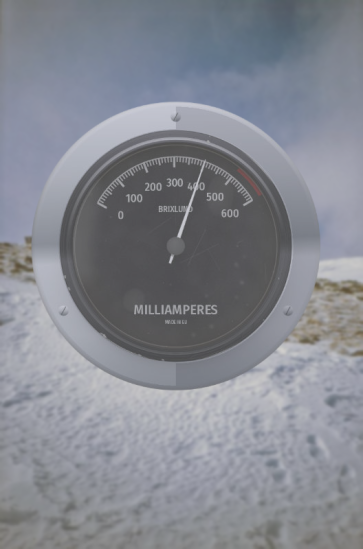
**400** mA
